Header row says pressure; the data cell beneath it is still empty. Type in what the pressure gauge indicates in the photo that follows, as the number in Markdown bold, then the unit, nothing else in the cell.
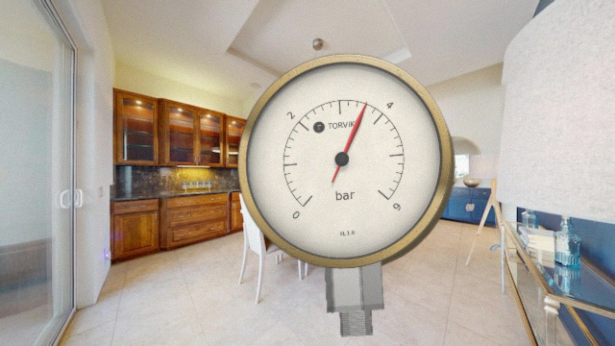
**3.6** bar
